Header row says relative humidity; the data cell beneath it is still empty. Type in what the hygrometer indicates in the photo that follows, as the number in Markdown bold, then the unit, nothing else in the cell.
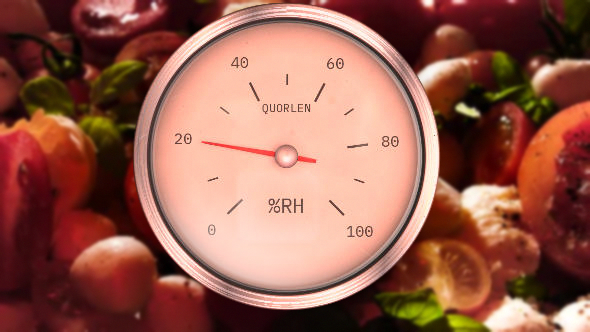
**20** %
